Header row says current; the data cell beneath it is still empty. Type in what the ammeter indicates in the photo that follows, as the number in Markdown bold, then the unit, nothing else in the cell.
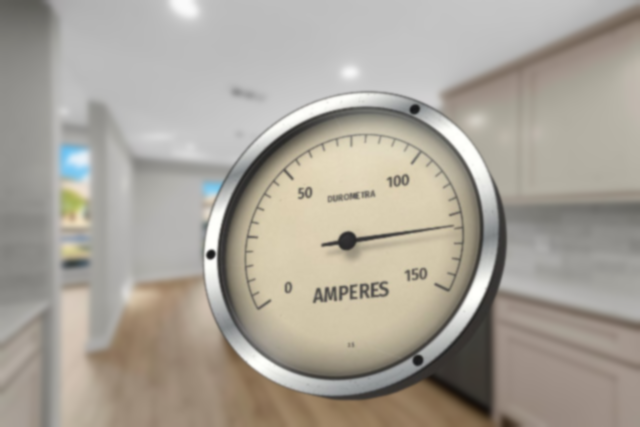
**130** A
